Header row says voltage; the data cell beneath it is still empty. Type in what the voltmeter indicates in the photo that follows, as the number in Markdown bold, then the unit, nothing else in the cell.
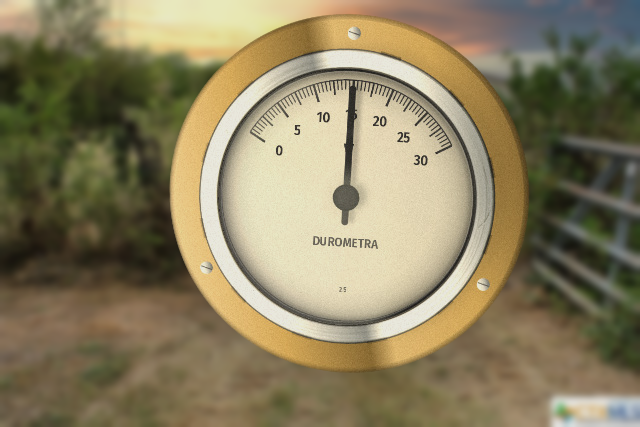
**15** V
